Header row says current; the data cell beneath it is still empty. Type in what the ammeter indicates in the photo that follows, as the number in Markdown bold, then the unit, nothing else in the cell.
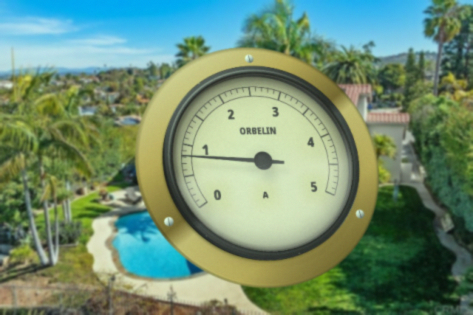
**0.8** A
